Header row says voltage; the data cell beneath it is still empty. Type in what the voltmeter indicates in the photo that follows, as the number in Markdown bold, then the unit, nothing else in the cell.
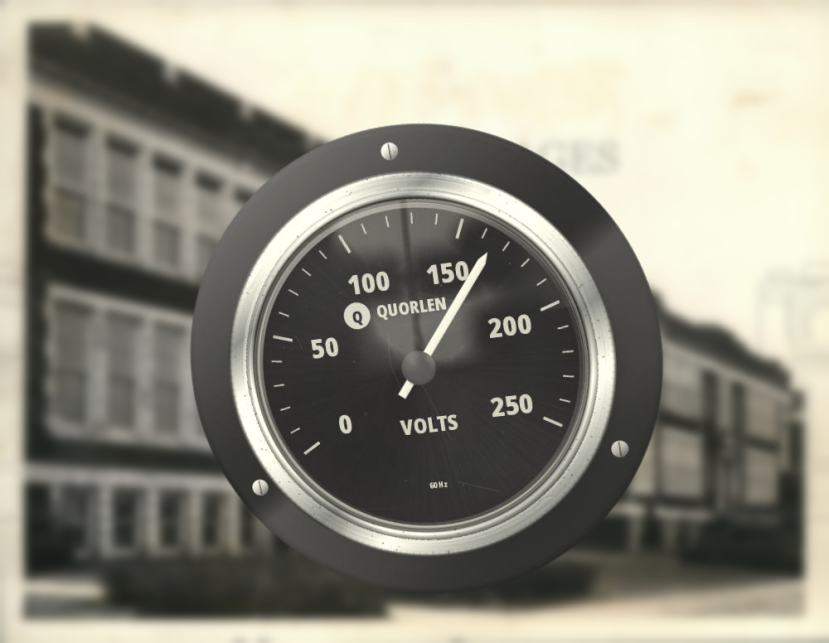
**165** V
